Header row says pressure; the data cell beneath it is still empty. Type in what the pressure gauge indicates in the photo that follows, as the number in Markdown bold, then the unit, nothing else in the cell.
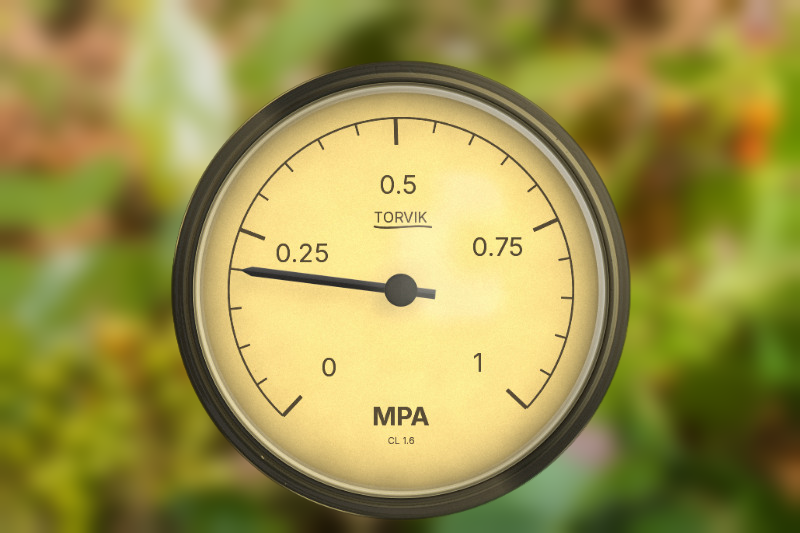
**0.2** MPa
